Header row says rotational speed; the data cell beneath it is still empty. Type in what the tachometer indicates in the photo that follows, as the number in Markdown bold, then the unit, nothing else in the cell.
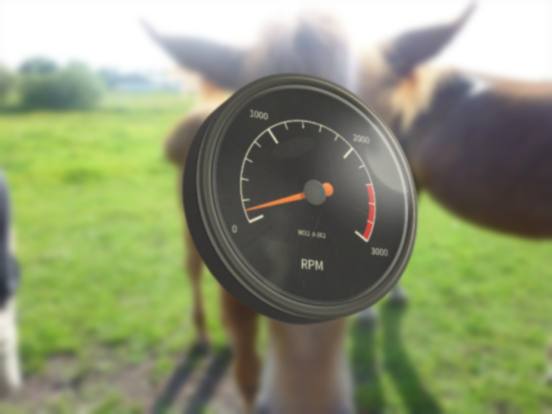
**100** rpm
